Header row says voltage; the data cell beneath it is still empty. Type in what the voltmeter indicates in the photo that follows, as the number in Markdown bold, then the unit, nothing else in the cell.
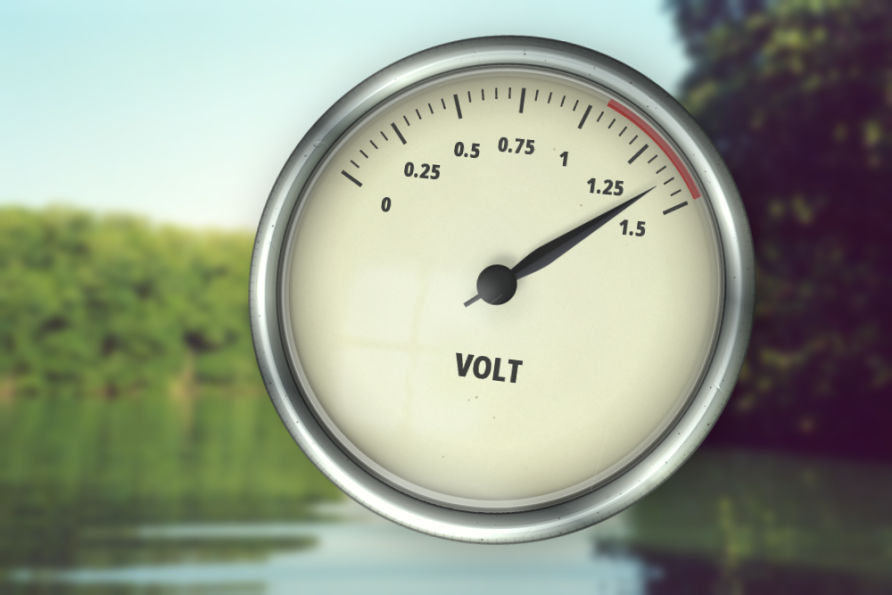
**1.4** V
